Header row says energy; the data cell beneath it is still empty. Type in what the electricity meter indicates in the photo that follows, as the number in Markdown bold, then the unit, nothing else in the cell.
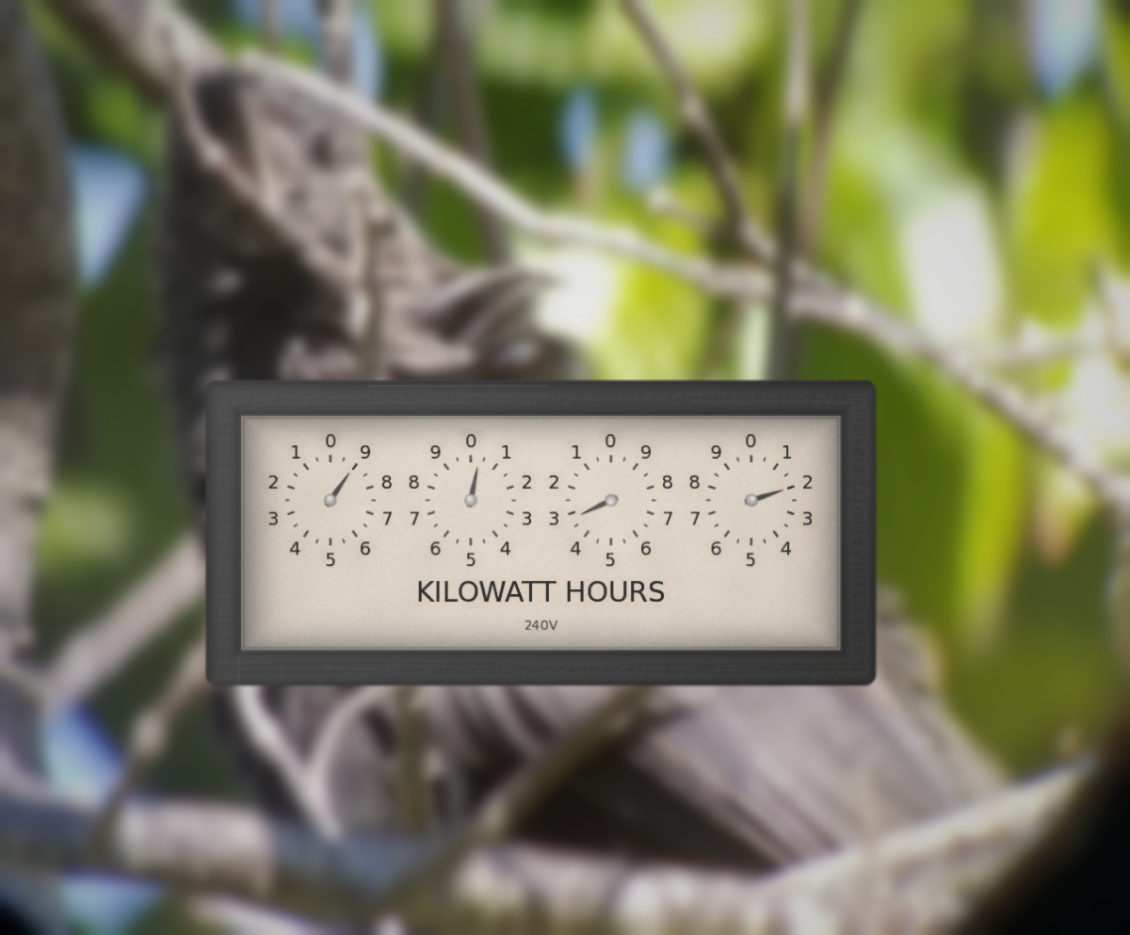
**9032** kWh
